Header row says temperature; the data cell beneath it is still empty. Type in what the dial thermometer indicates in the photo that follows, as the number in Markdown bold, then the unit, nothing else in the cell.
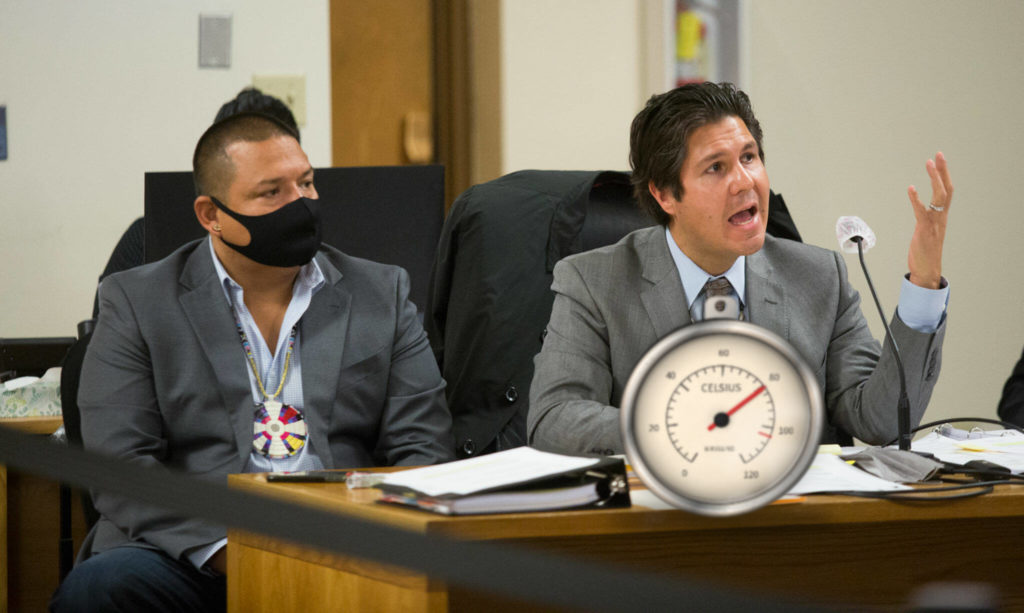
**80** °C
